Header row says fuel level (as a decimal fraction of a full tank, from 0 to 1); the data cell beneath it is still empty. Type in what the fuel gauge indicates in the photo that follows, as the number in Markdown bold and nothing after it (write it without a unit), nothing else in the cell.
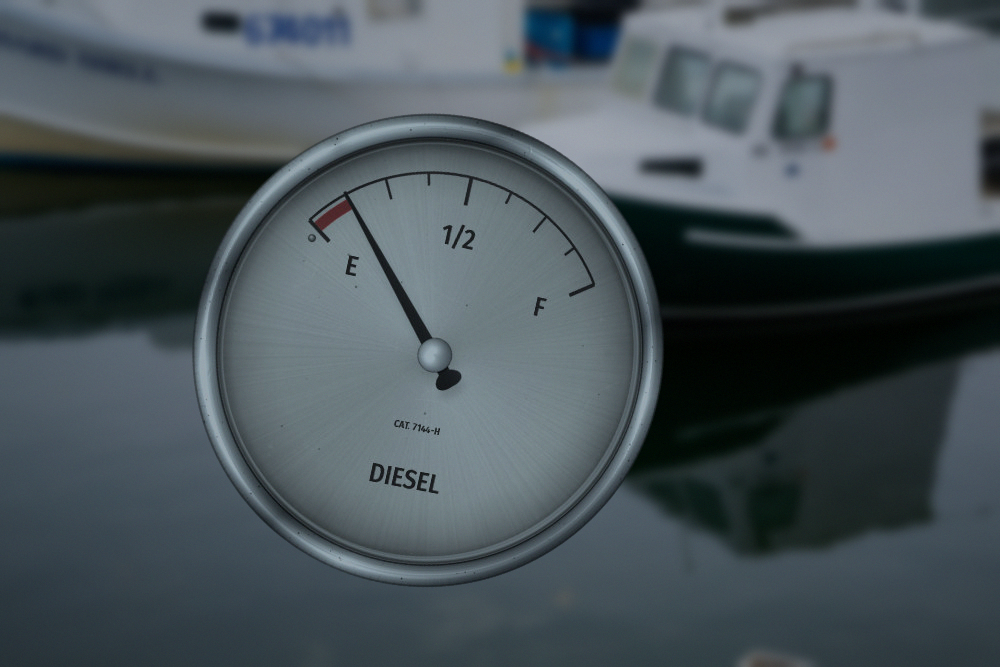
**0.125**
